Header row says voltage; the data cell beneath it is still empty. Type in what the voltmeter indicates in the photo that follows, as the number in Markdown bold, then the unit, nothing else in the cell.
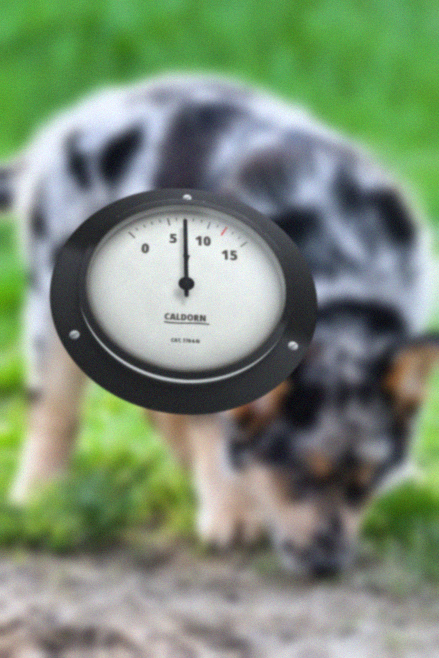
**7** V
